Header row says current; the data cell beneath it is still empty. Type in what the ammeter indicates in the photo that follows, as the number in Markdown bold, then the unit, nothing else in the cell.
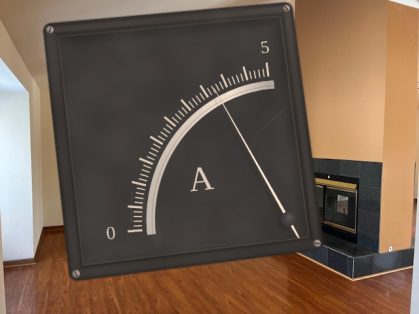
**3.7** A
